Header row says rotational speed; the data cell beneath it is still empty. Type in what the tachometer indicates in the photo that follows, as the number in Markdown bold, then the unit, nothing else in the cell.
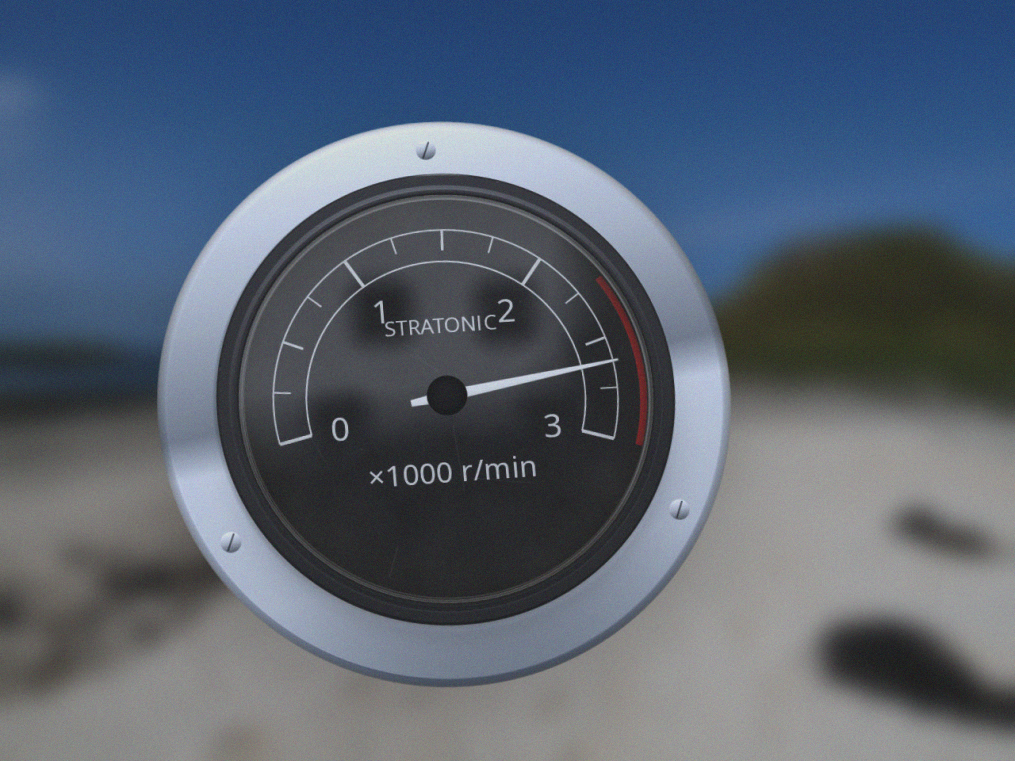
**2625** rpm
